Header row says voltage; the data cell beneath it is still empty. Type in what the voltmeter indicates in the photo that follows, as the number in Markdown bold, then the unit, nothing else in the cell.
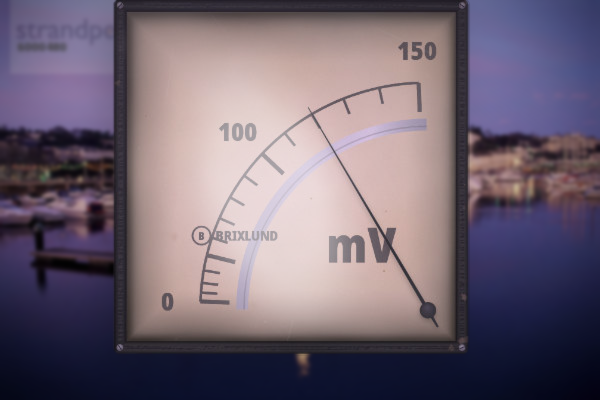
**120** mV
